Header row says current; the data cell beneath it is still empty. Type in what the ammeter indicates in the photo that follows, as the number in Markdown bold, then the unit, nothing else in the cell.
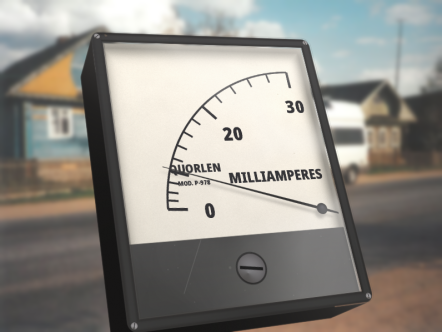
**10** mA
